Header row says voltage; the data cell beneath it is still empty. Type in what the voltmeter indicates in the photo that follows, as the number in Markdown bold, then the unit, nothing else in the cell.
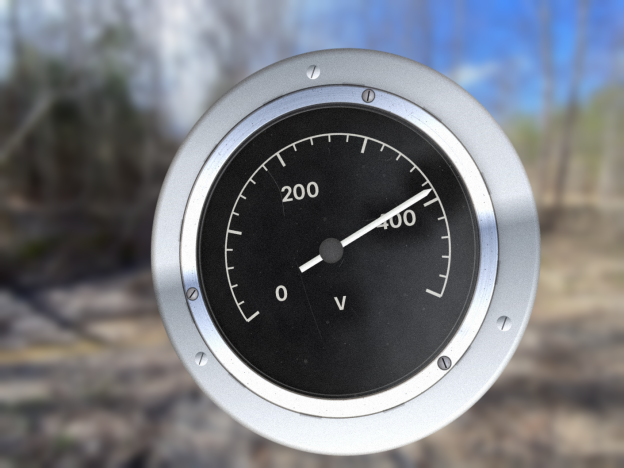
**390** V
